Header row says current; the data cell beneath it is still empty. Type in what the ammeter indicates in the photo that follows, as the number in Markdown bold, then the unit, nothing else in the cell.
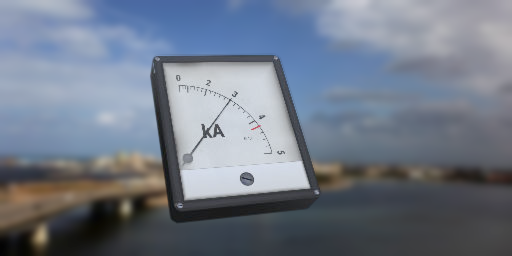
**3** kA
